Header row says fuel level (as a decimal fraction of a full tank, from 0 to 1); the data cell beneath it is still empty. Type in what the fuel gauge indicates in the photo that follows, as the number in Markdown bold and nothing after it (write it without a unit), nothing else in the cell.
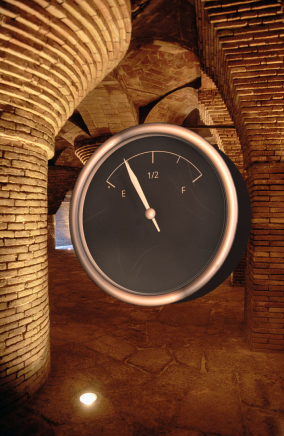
**0.25**
